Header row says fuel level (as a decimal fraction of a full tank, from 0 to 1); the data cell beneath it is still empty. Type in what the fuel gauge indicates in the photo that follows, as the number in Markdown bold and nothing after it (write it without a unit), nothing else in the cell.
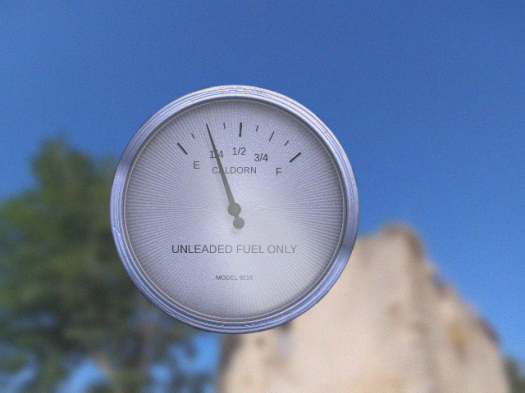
**0.25**
